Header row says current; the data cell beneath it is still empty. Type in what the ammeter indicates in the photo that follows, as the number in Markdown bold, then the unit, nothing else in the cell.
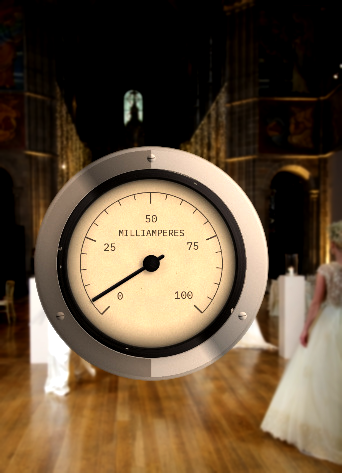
**5** mA
